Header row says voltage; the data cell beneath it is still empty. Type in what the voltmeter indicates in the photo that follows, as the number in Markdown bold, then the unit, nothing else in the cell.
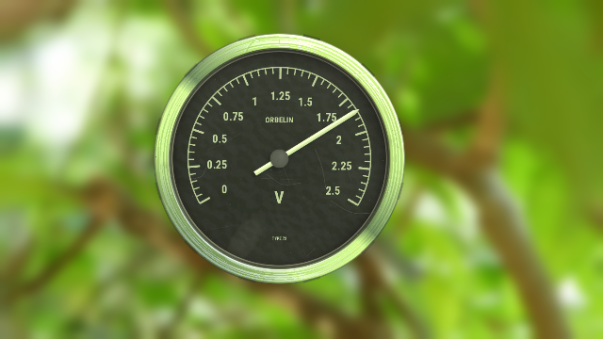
**1.85** V
